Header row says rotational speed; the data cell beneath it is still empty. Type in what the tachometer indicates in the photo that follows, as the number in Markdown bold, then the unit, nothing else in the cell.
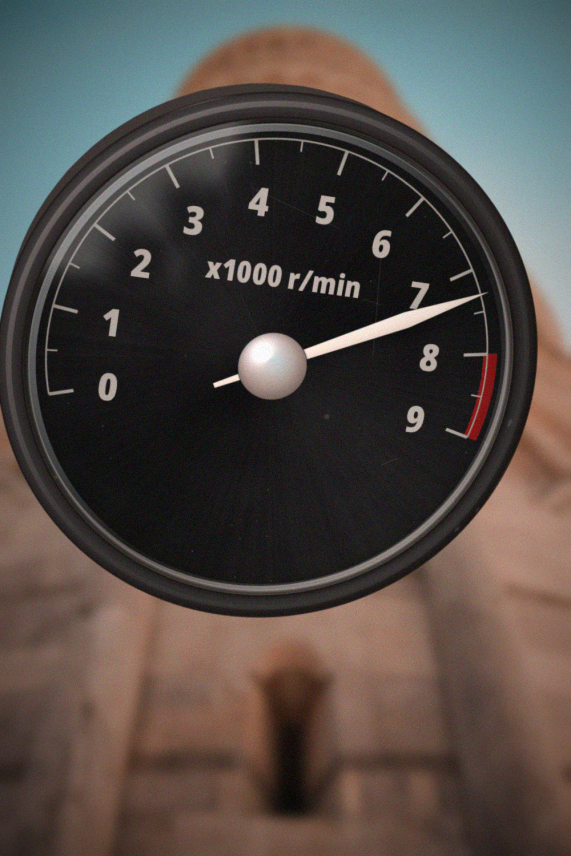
**7250** rpm
